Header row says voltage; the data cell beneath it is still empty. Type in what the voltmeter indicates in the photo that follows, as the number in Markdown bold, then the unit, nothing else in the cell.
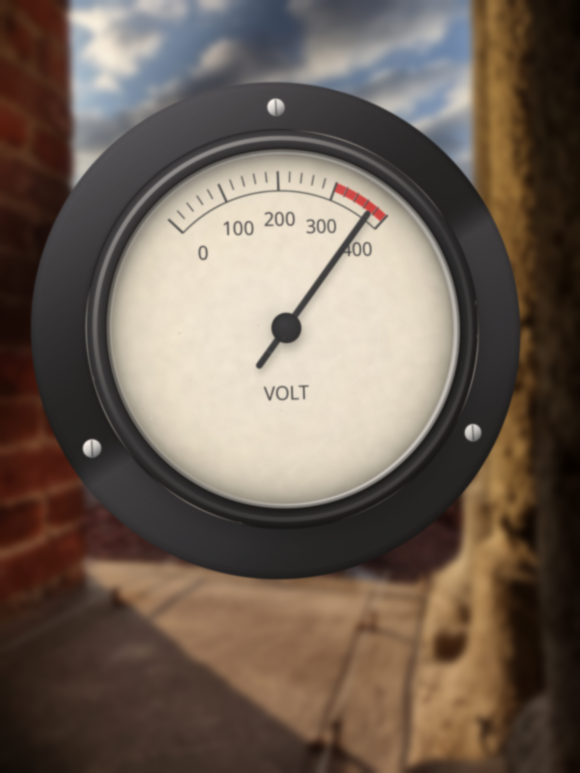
**370** V
